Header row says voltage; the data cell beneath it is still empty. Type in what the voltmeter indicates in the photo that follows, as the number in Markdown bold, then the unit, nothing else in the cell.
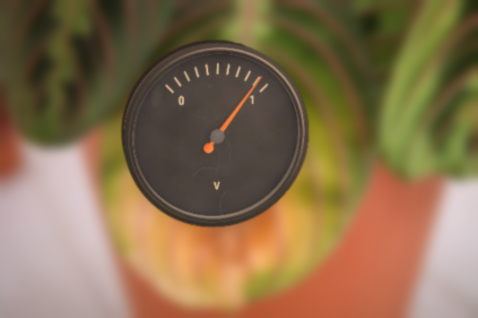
**0.9** V
